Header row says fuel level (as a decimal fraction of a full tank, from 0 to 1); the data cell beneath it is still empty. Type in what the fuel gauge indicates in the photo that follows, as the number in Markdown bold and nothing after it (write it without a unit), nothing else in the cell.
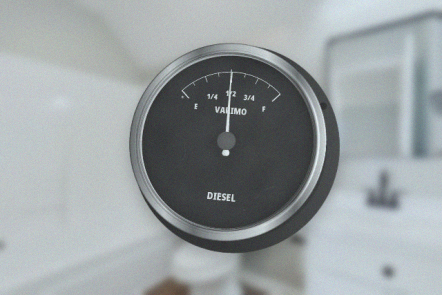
**0.5**
